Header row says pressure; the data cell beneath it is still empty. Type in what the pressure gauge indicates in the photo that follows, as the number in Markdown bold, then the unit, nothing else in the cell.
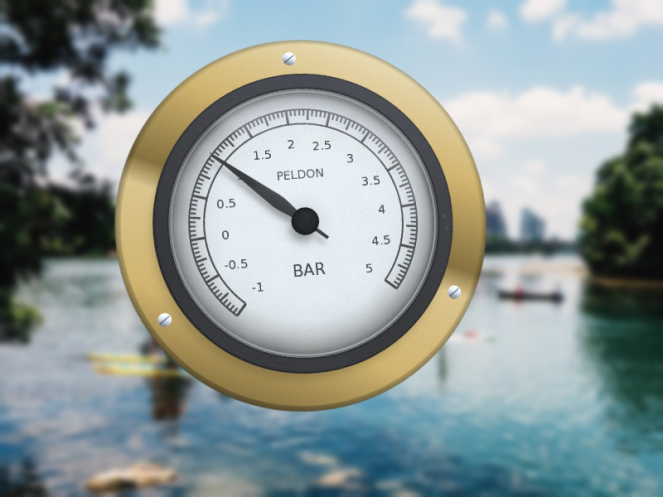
**1** bar
